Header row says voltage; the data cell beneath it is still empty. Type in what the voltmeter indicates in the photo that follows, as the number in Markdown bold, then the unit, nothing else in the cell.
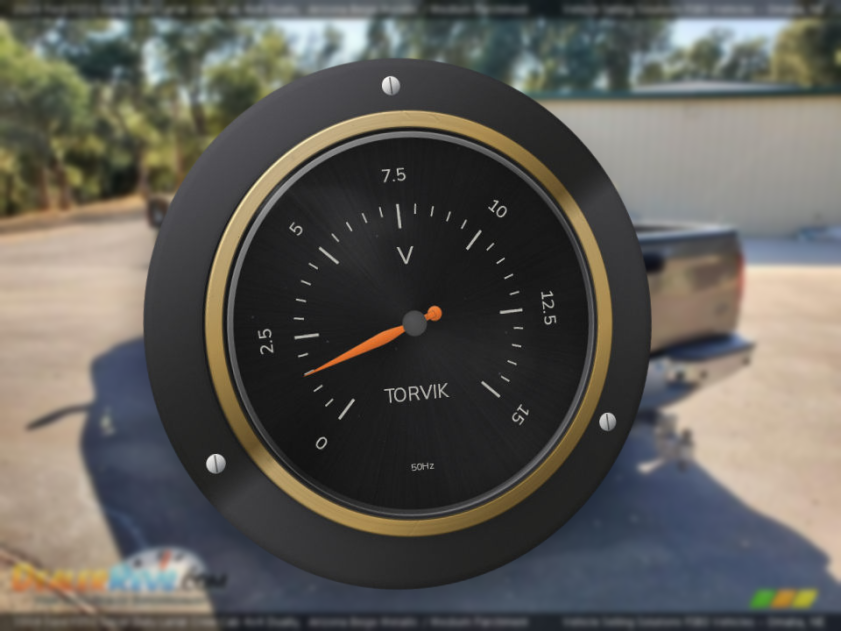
**1.5** V
